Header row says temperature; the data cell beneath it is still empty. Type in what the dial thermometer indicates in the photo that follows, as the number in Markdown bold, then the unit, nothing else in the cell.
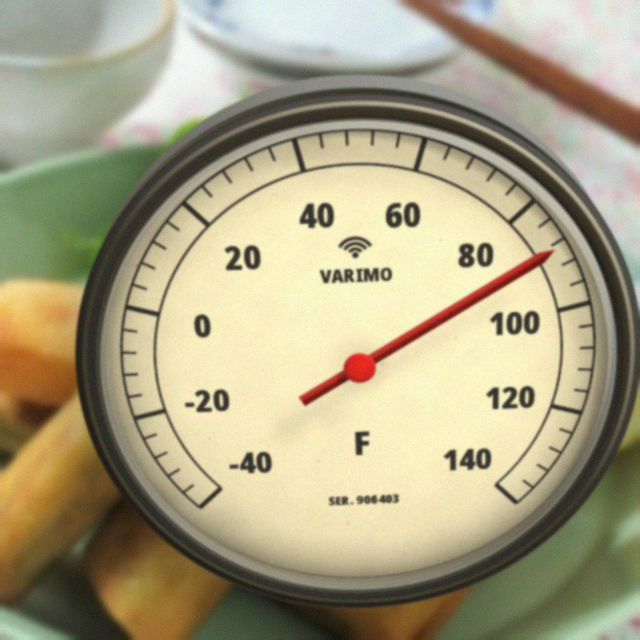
**88** °F
